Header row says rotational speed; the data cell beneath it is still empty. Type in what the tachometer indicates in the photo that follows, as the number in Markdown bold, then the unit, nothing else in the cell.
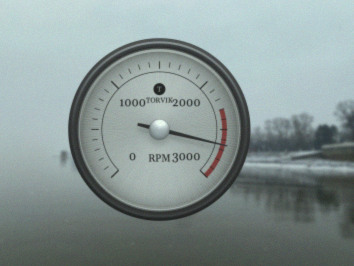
**2650** rpm
